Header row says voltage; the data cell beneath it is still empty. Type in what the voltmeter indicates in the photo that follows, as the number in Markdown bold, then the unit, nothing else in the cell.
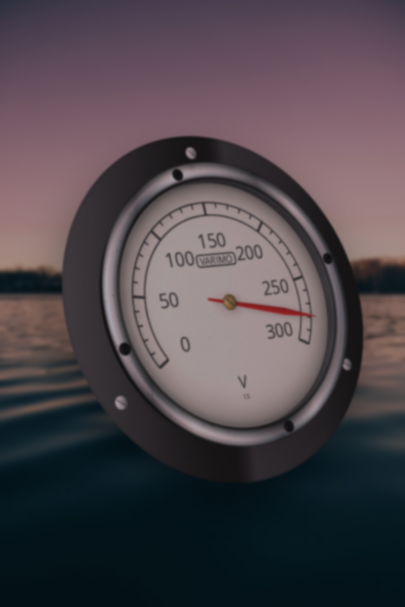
**280** V
